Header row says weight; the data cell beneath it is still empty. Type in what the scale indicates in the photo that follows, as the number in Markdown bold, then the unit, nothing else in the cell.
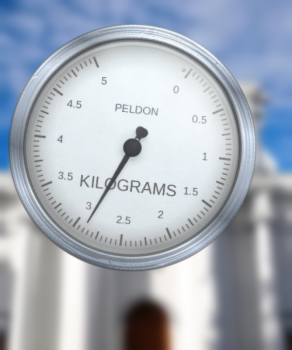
**2.9** kg
